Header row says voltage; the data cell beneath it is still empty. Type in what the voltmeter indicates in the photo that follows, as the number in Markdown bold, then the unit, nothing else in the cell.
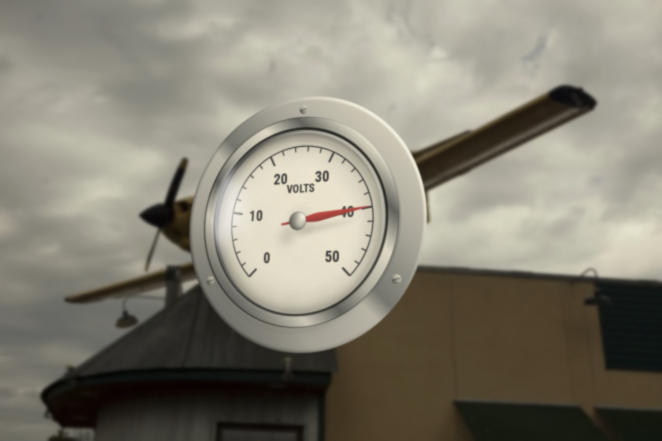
**40** V
